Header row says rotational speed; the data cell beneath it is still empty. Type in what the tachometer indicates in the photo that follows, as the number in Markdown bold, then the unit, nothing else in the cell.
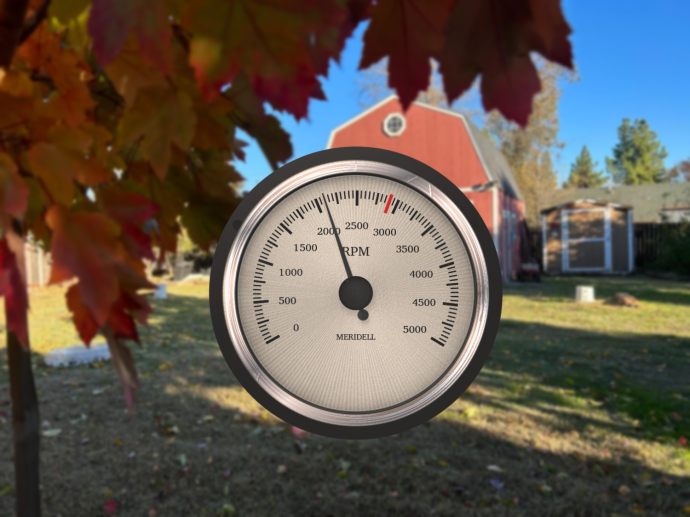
**2100** rpm
